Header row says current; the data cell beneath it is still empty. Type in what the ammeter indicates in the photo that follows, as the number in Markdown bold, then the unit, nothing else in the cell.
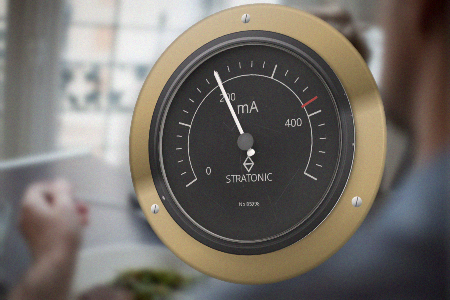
**200** mA
